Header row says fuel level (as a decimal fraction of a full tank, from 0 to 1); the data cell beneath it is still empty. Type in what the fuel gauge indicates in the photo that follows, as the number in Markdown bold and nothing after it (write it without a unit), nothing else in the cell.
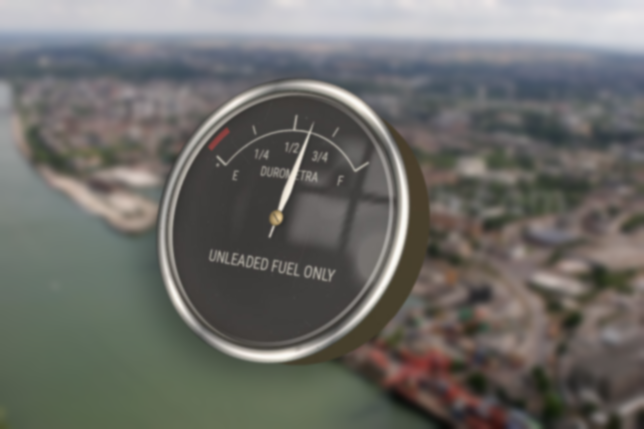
**0.625**
